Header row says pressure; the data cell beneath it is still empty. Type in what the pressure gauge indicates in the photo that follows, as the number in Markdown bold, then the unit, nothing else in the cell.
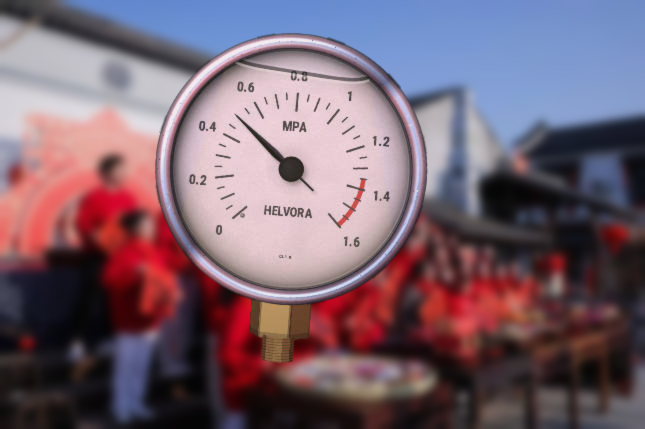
**0.5** MPa
